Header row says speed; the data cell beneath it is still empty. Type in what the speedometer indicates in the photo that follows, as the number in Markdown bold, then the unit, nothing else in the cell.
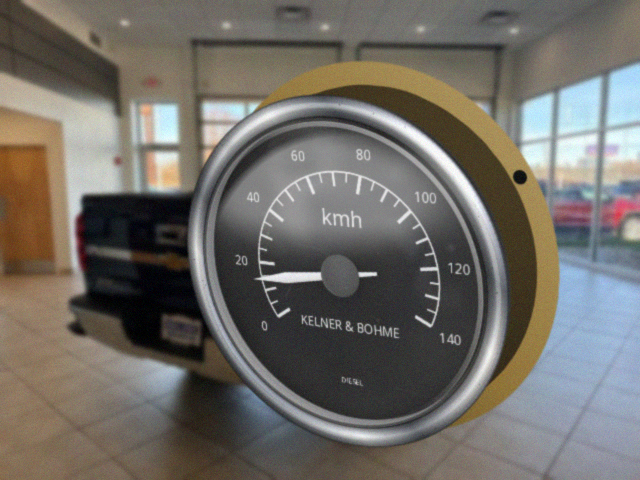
**15** km/h
